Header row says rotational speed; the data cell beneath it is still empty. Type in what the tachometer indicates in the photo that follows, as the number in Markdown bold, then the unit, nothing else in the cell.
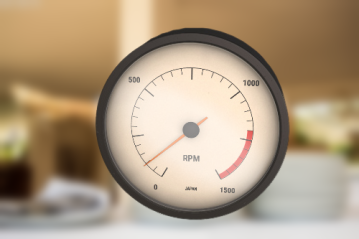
**100** rpm
